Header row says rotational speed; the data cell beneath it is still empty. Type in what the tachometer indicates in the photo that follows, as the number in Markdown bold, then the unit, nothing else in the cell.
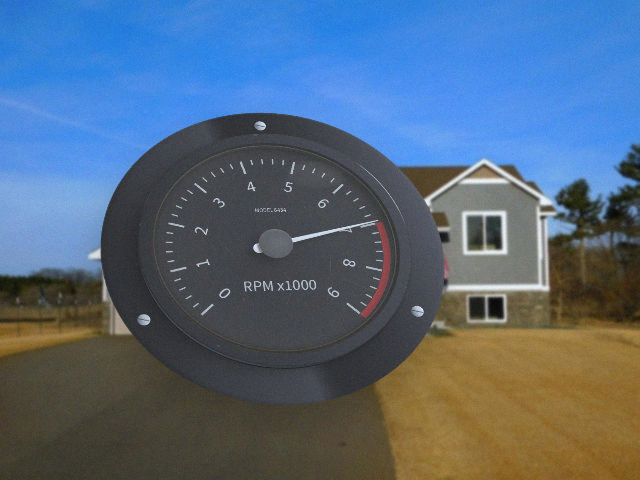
**7000** rpm
